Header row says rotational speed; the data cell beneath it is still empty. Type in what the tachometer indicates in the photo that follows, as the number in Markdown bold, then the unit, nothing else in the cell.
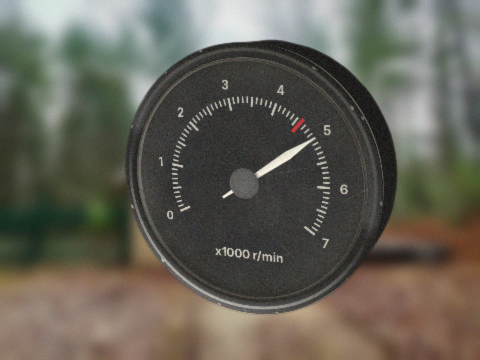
**5000** rpm
